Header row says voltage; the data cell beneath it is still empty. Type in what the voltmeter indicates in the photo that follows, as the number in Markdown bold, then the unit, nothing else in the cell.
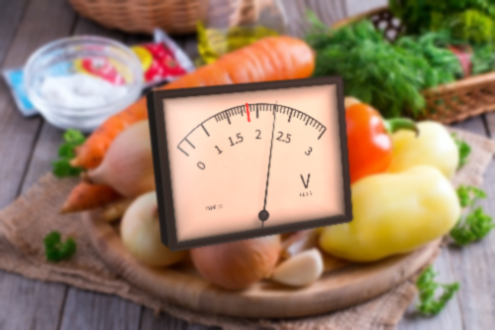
**2.25** V
